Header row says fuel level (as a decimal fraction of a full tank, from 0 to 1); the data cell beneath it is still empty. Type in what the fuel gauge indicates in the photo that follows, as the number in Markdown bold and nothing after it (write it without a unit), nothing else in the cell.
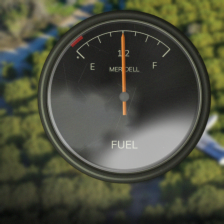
**0.5**
